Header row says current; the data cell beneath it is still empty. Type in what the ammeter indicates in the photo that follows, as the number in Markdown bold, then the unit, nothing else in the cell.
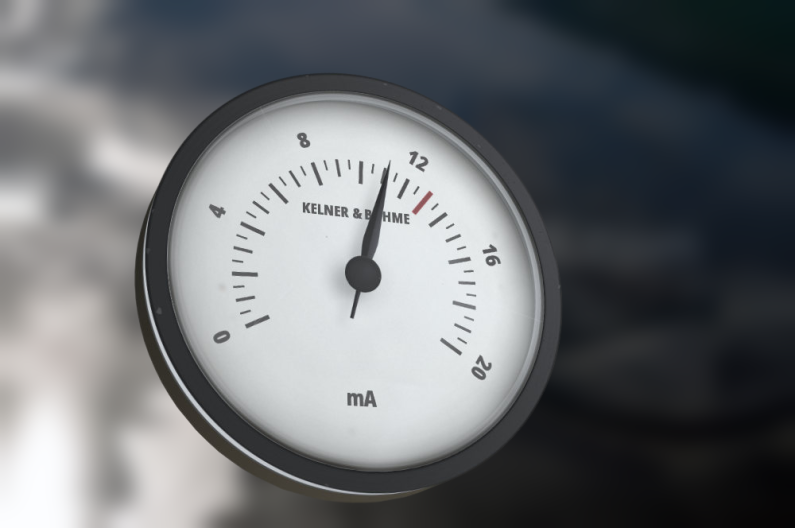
**11** mA
